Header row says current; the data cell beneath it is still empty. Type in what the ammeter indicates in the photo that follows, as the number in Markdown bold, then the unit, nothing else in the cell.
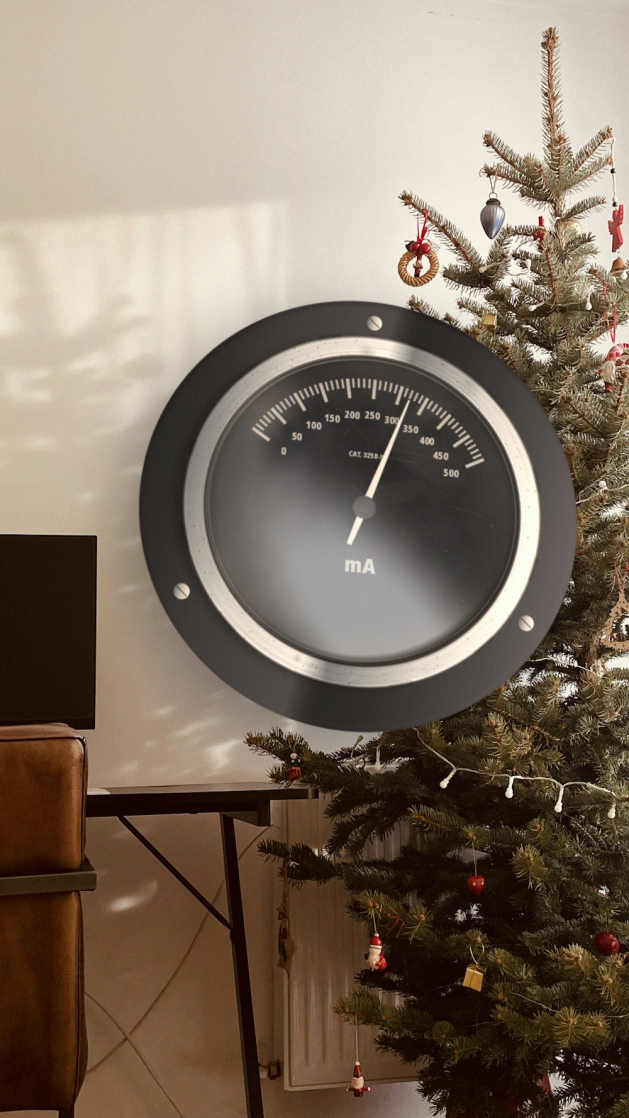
**320** mA
